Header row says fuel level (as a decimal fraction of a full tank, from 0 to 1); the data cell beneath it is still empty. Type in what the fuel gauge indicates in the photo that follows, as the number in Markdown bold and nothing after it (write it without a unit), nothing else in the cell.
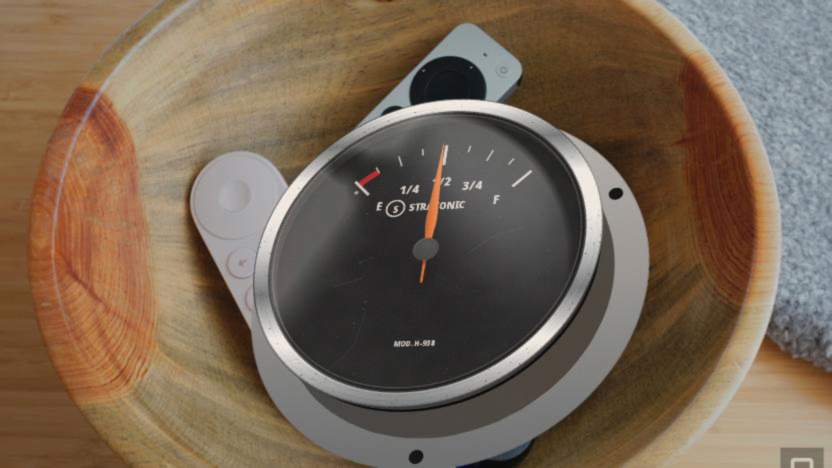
**0.5**
